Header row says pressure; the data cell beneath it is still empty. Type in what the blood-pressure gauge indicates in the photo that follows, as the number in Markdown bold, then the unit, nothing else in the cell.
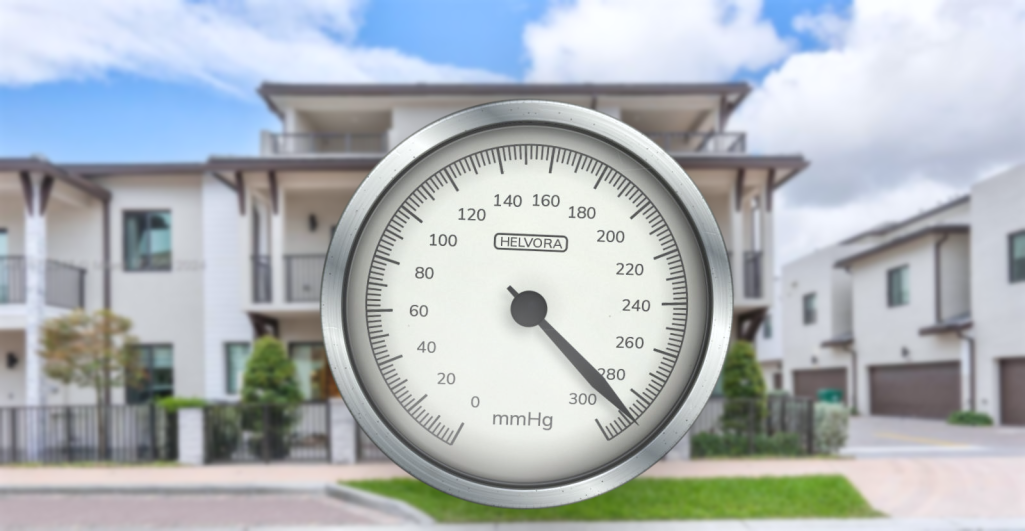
**288** mmHg
